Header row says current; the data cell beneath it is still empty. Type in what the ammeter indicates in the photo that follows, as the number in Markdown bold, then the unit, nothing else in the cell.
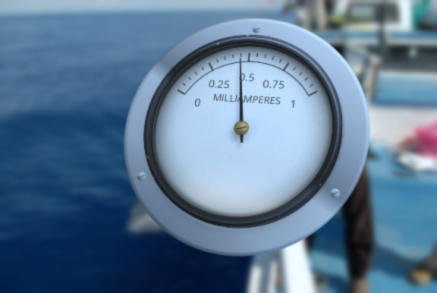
**0.45** mA
